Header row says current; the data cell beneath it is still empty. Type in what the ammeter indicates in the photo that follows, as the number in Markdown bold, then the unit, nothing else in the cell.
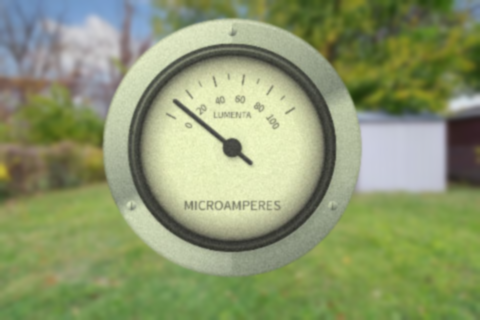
**10** µA
